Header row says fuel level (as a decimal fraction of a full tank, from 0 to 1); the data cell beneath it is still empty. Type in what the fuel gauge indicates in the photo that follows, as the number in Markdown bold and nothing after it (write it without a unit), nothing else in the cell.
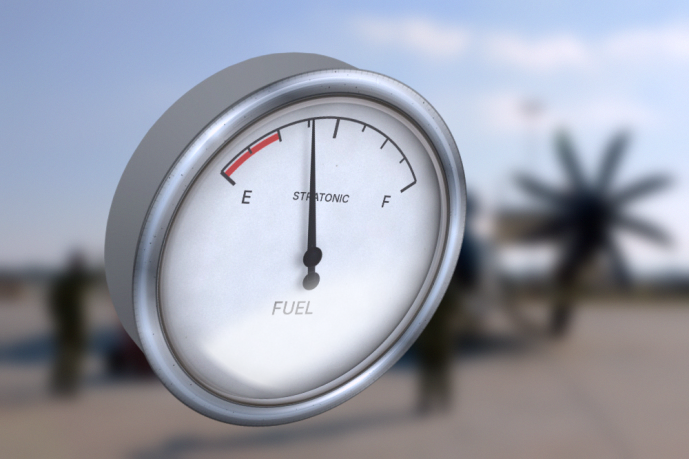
**0.375**
